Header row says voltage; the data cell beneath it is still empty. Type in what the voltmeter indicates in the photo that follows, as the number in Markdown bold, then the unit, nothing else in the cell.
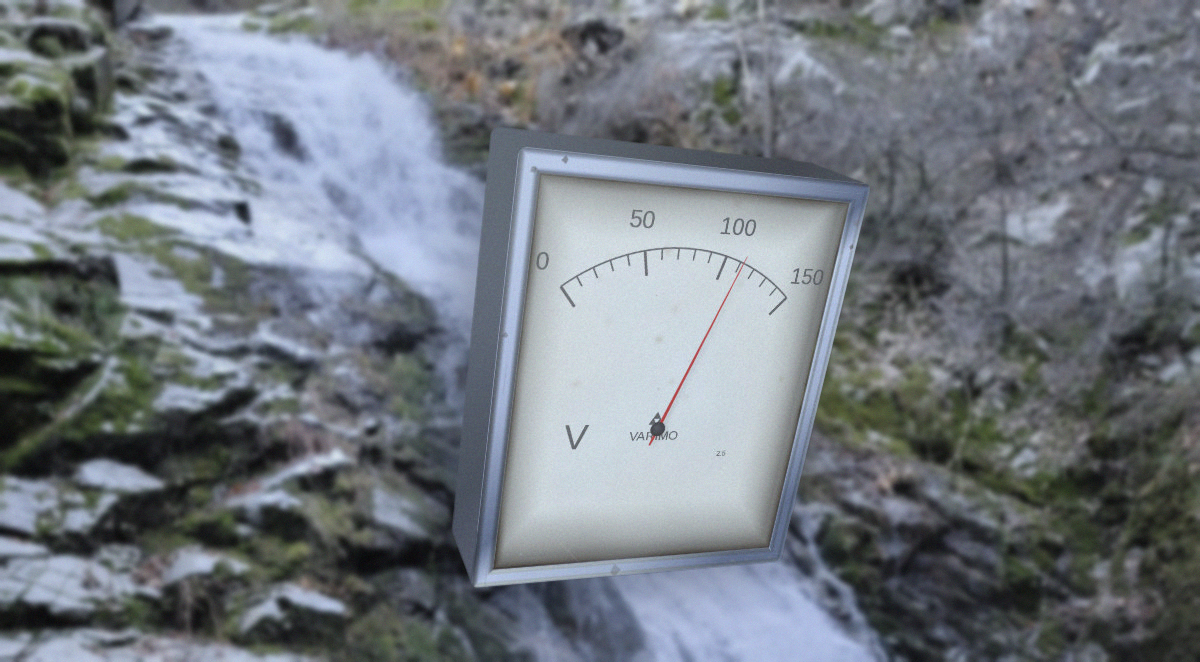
**110** V
